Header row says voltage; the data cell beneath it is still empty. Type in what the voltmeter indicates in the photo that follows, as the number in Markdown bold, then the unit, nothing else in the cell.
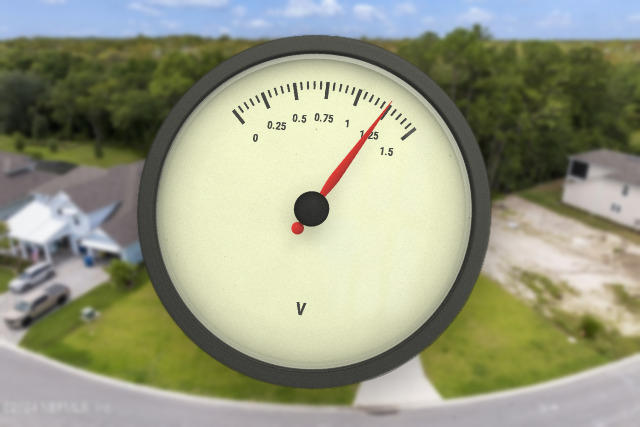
**1.25** V
